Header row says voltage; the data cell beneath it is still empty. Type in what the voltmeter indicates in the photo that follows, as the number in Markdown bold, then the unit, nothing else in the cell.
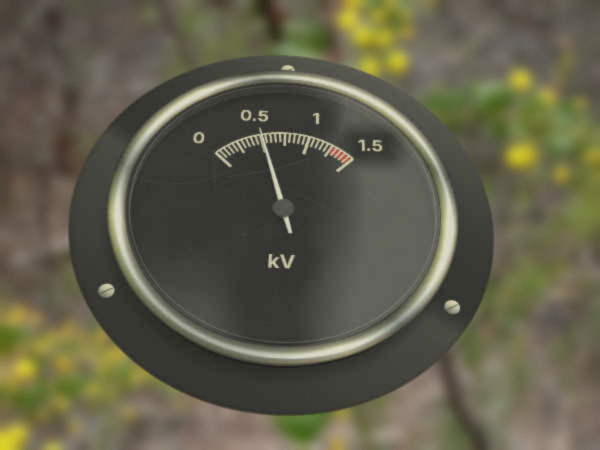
**0.5** kV
